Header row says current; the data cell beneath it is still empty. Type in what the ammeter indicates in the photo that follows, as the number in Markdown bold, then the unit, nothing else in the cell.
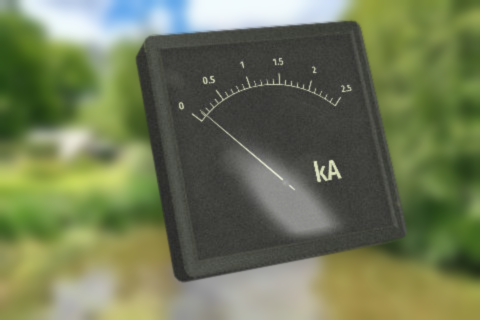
**0.1** kA
